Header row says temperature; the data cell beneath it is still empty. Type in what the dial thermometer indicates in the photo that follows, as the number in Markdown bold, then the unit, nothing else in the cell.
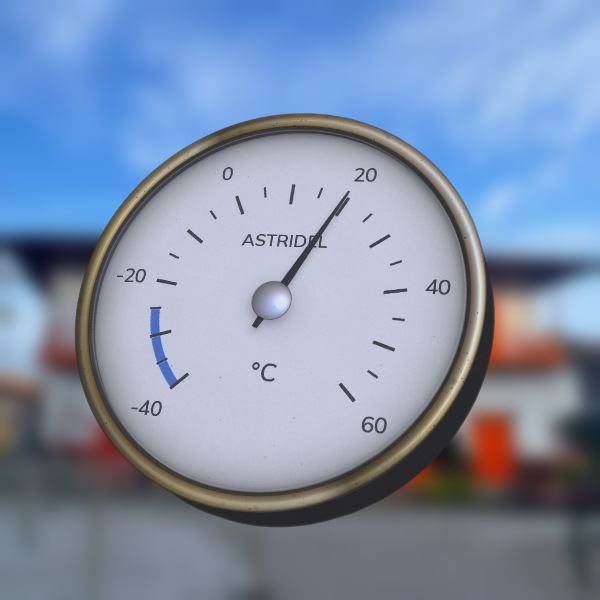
**20** °C
